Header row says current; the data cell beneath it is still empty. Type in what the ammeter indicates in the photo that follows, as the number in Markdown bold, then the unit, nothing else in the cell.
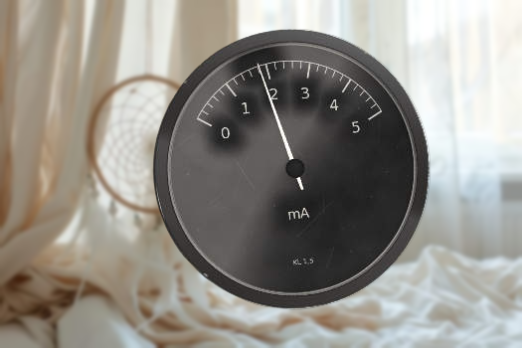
**1.8** mA
